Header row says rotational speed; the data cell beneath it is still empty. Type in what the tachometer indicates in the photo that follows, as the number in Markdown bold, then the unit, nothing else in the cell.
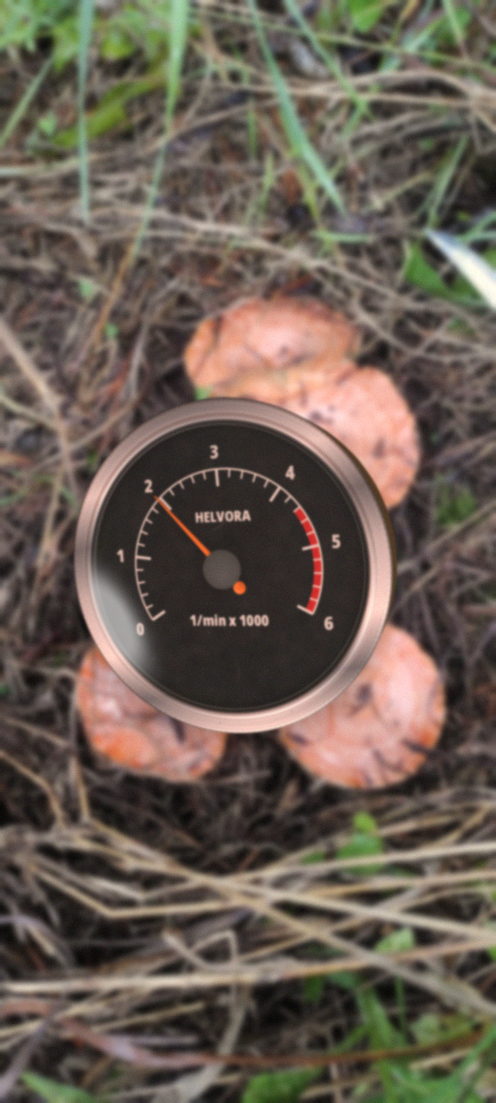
**2000** rpm
